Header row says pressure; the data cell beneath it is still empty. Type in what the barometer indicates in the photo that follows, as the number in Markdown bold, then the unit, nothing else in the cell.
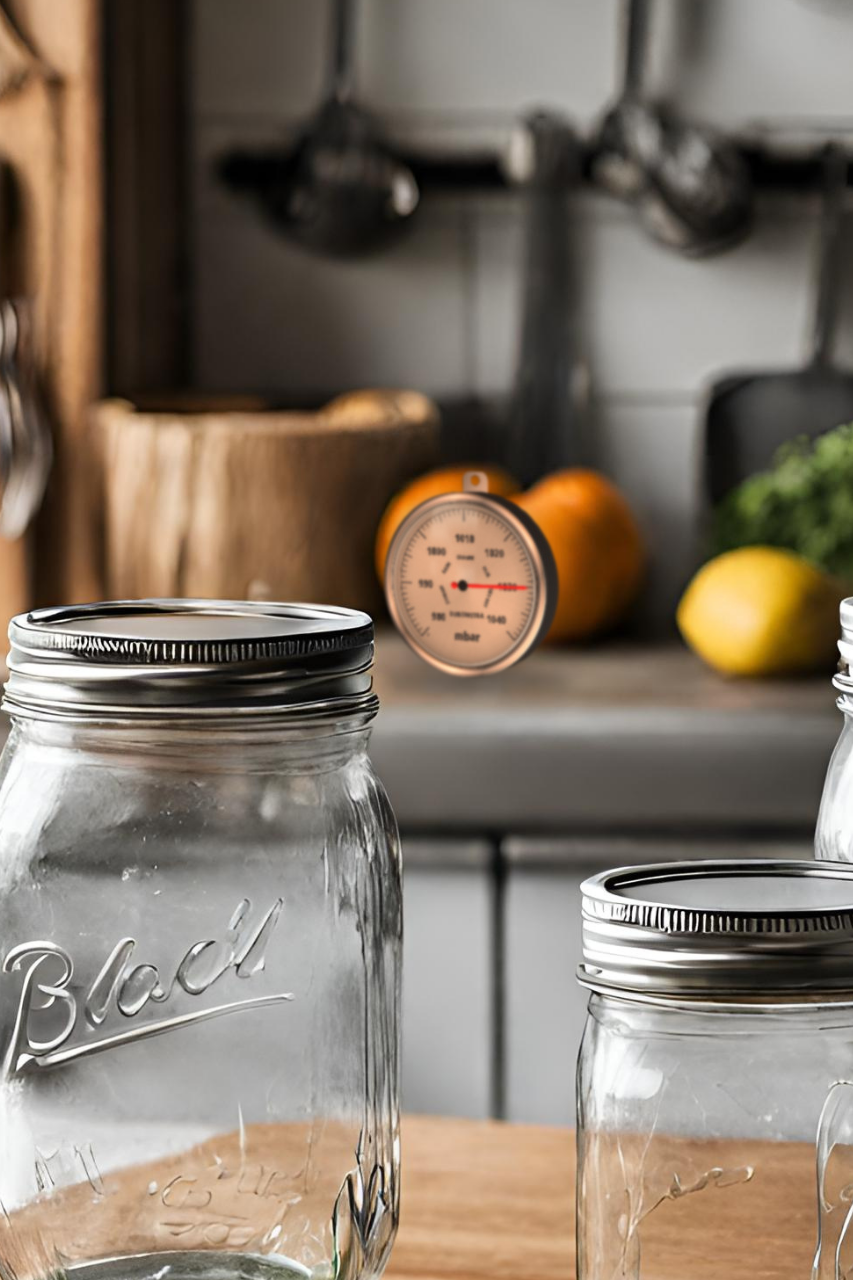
**1030** mbar
